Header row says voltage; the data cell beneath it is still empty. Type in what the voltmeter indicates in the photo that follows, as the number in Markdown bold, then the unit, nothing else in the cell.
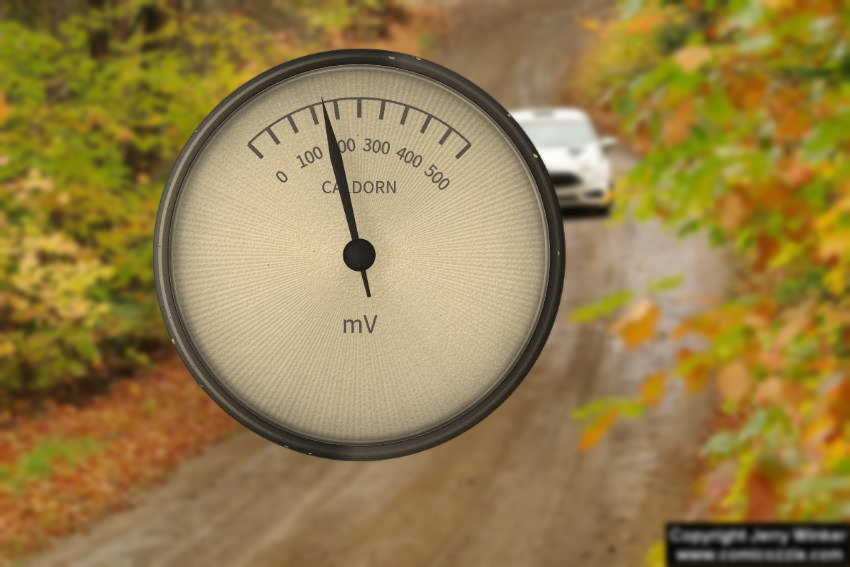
**175** mV
